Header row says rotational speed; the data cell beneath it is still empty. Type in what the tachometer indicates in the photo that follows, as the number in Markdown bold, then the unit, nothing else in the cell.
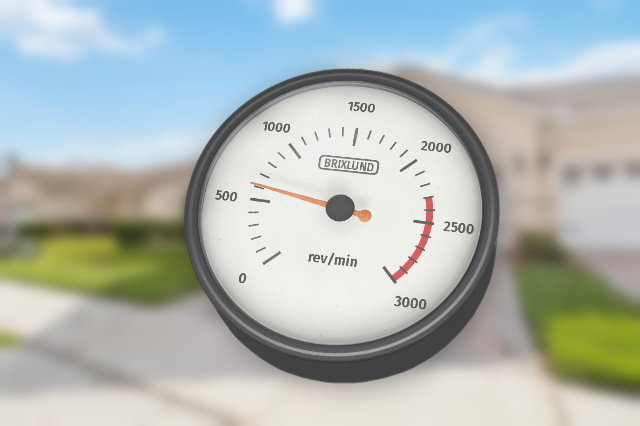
**600** rpm
